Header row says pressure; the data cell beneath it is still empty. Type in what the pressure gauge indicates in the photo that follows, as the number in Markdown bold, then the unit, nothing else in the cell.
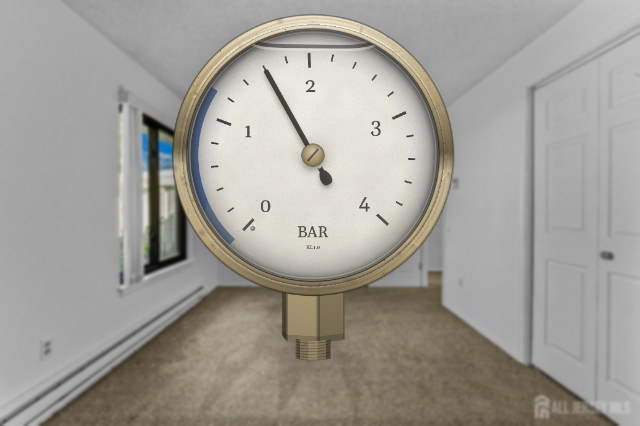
**1.6** bar
